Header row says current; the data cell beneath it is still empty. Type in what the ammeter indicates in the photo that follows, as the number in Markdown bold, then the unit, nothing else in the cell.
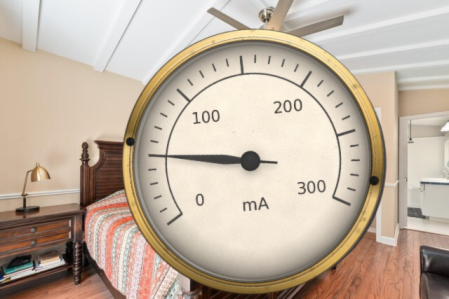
**50** mA
